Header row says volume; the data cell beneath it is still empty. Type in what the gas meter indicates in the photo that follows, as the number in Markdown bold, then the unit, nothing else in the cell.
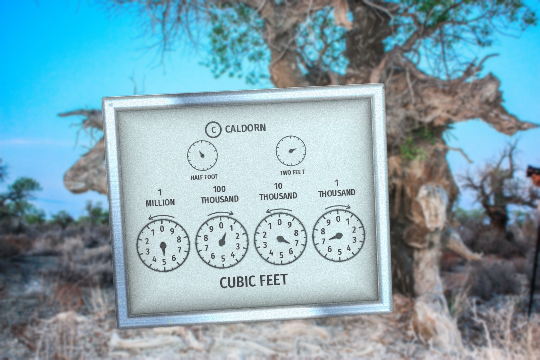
**506700** ft³
